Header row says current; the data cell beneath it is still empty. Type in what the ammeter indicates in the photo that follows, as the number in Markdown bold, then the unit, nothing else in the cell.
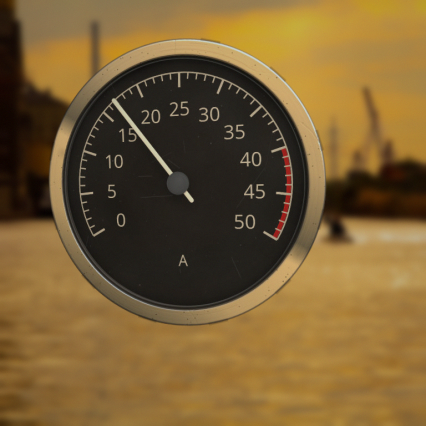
**17** A
